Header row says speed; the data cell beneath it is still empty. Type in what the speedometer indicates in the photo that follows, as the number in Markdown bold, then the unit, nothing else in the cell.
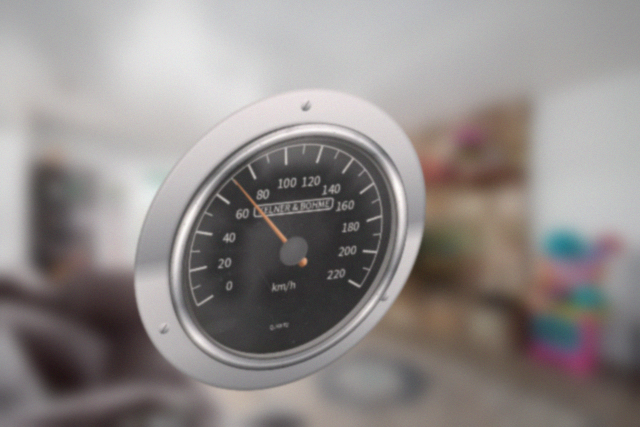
**70** km/h
